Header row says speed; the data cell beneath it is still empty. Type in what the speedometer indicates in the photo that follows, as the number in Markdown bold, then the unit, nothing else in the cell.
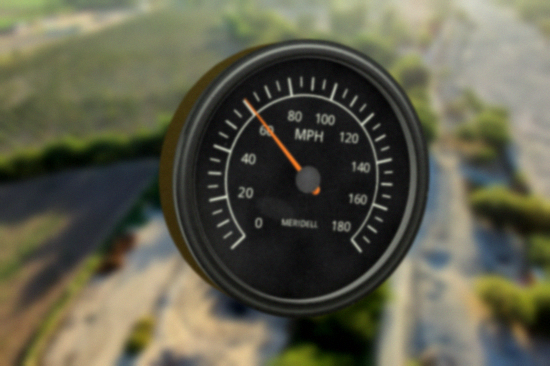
**60** mph
